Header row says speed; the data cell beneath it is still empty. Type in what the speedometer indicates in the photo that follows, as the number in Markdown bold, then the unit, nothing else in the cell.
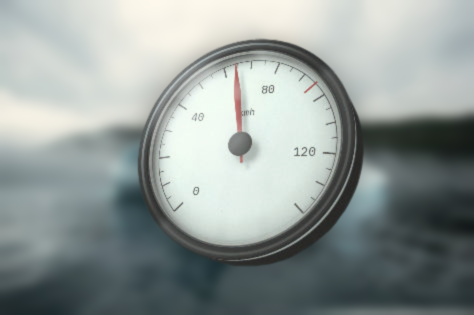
**65** km/h
